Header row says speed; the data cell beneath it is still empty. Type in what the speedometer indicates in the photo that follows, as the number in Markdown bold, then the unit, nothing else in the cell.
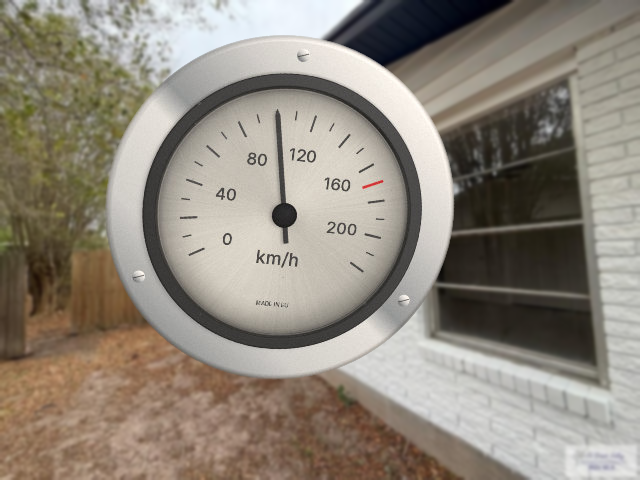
**100** km/h
